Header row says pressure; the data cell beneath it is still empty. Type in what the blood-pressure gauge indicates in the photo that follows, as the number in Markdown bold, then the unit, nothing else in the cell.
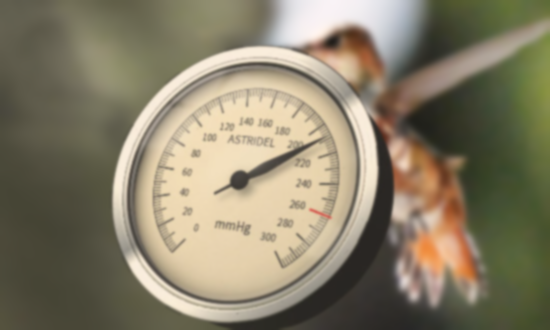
**210** mmHg
